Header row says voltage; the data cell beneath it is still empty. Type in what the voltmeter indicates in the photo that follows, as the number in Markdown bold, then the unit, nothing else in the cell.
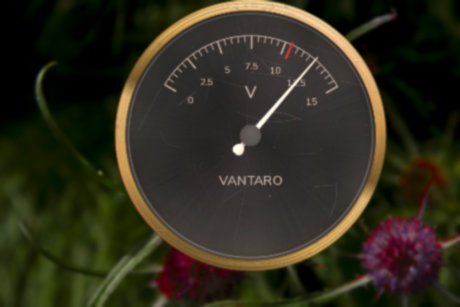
**12.5** V
